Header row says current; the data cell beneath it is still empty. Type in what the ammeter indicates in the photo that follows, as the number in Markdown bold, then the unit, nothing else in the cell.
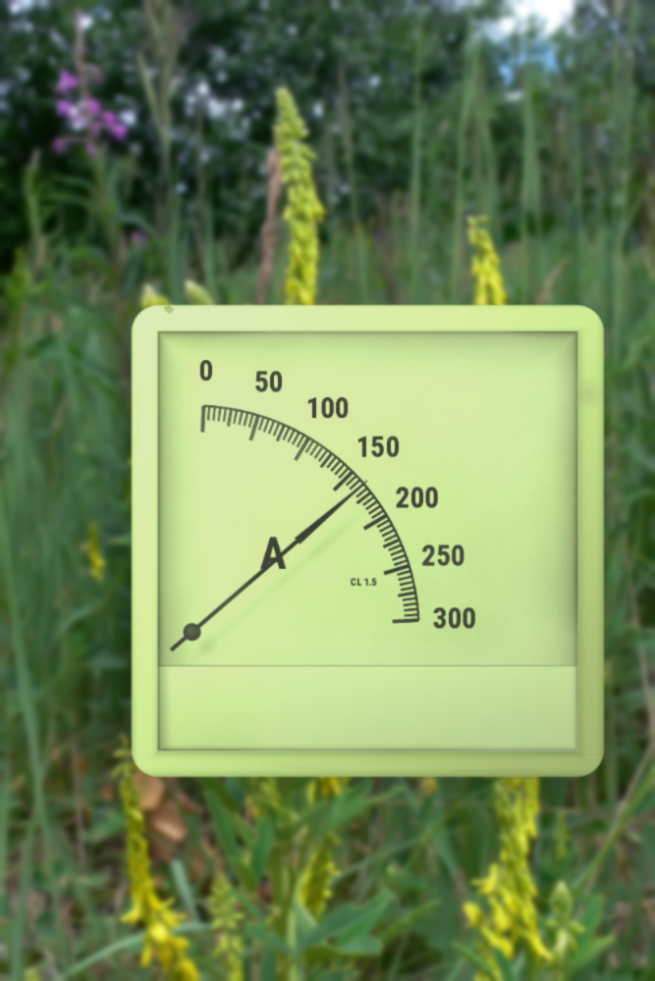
**165** A
